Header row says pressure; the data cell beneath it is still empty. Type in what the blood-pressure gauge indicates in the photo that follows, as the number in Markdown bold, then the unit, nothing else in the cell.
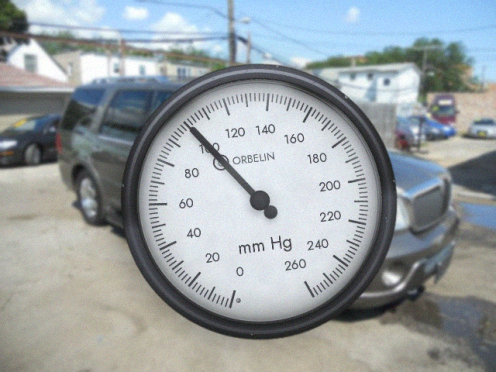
**100** mmHg
